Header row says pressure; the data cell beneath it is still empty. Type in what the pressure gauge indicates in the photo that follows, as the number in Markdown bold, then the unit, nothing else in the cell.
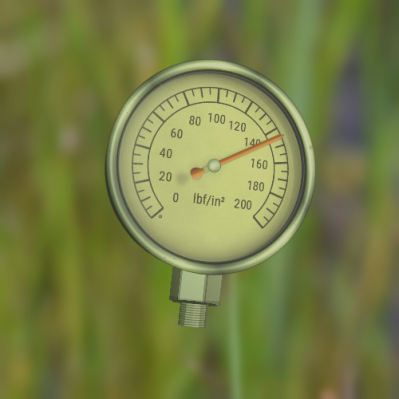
**145** psi
